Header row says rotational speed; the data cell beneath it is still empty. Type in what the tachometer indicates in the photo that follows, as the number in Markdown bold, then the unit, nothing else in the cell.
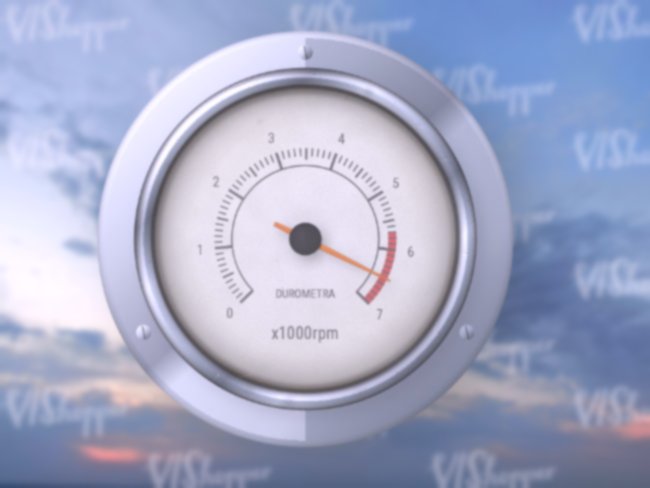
**6500** rpm
